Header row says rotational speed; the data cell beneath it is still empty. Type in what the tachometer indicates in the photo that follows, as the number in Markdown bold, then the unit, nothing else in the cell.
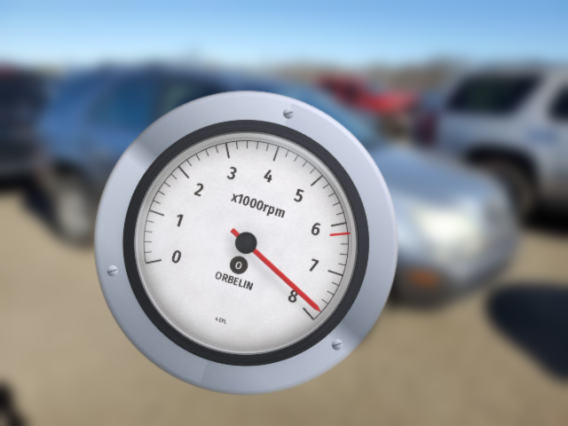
**7800** rpm
